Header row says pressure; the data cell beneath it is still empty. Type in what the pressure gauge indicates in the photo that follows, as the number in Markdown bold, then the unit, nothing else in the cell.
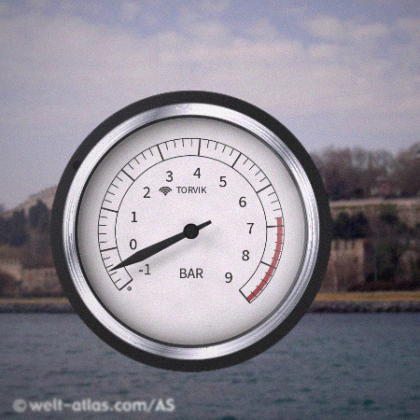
**-0.5** bar
